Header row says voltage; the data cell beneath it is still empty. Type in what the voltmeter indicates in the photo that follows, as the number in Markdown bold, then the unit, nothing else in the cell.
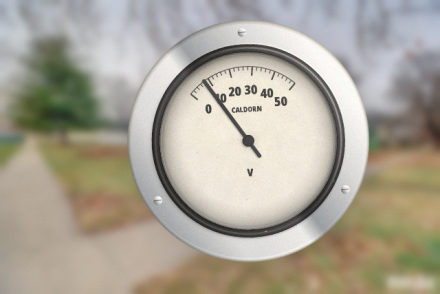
**8** V
